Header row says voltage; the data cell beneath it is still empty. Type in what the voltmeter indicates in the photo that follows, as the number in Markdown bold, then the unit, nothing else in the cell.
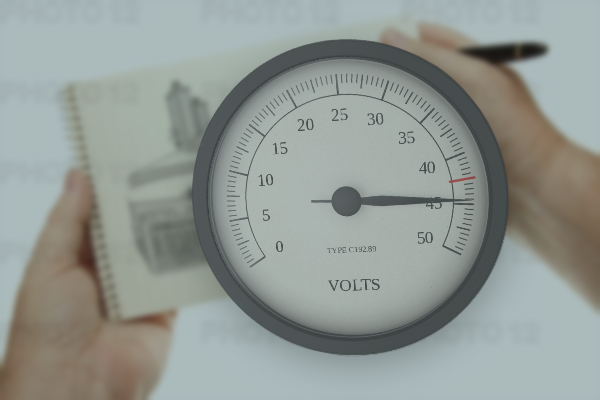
**44.5** V
